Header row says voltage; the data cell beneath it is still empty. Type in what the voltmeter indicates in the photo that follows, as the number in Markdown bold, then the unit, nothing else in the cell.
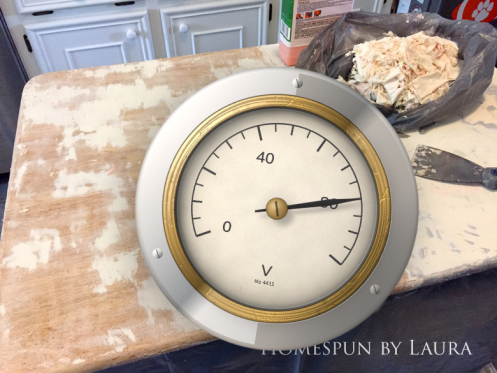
**80** V
